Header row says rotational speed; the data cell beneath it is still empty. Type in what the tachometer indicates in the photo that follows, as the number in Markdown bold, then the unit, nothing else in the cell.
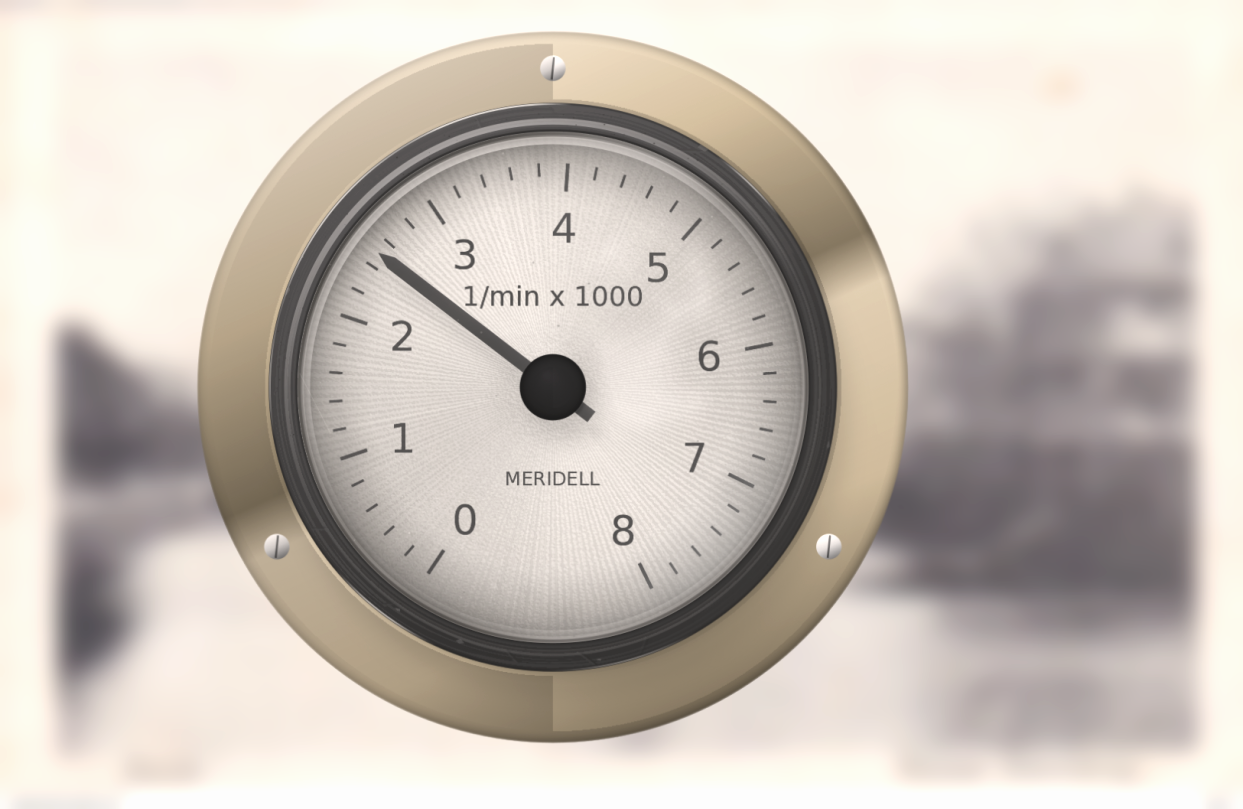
**2500** rpm
